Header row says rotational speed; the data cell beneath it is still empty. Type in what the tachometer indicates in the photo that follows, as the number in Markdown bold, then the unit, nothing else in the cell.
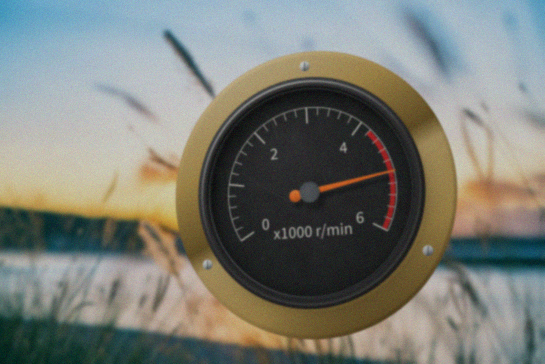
**5000** rpm
